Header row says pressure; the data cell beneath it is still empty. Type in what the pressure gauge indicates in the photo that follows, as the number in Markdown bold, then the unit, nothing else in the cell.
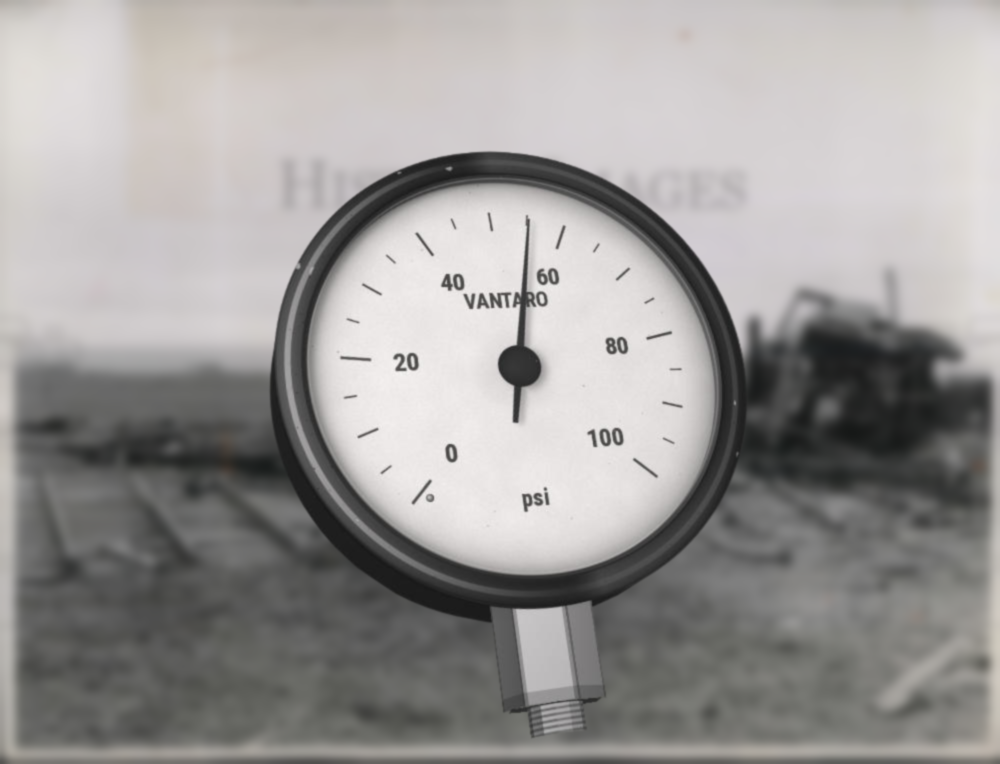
**55** psi
